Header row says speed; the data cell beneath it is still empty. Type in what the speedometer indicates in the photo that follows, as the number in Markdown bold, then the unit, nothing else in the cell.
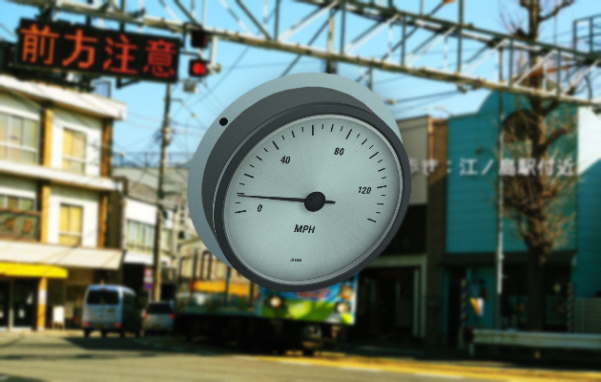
**10** mph
